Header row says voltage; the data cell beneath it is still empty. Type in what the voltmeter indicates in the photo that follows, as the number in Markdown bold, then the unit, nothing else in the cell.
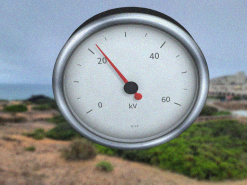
**22.5** kV
